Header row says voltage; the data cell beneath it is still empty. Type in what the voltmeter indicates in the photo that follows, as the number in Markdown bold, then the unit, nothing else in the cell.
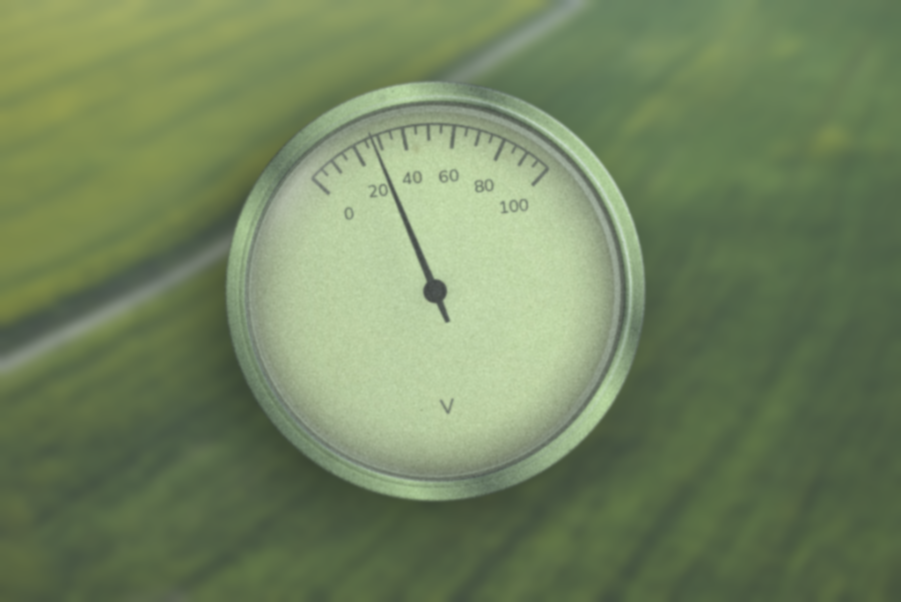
**27.5** V
